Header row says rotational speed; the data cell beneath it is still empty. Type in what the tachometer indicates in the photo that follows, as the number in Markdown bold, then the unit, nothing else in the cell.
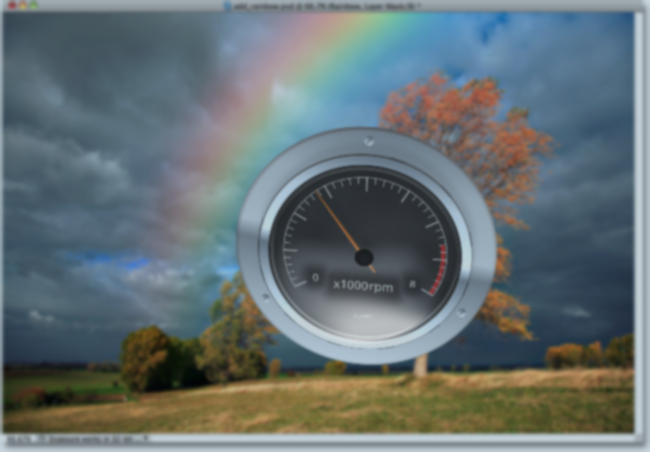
**2800** rpm
